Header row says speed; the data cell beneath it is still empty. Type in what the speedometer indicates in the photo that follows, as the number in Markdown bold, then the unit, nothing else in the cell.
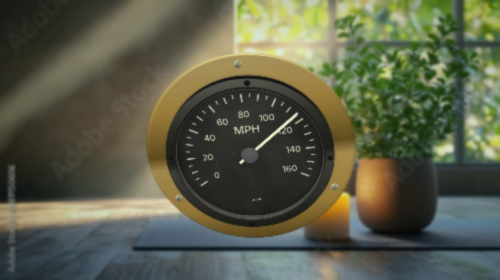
**115** mph
